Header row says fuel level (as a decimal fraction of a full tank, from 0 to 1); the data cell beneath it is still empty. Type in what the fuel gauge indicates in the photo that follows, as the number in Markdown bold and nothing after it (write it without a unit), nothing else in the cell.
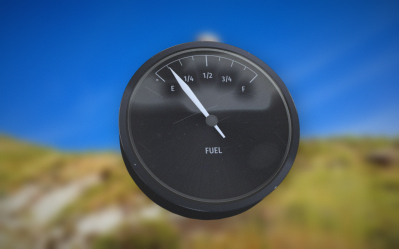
**0.125**
